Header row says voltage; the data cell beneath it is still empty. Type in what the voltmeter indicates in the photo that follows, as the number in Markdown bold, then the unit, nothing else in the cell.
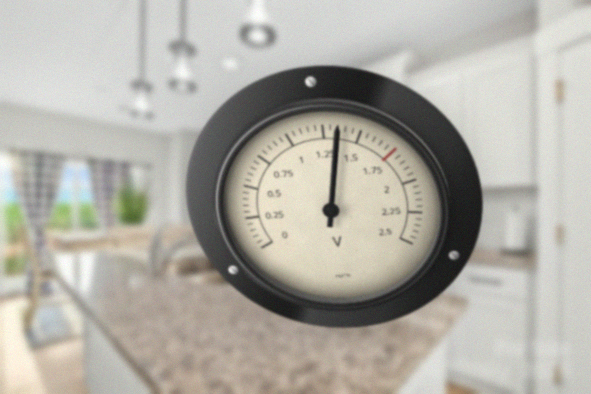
**1.35** V
